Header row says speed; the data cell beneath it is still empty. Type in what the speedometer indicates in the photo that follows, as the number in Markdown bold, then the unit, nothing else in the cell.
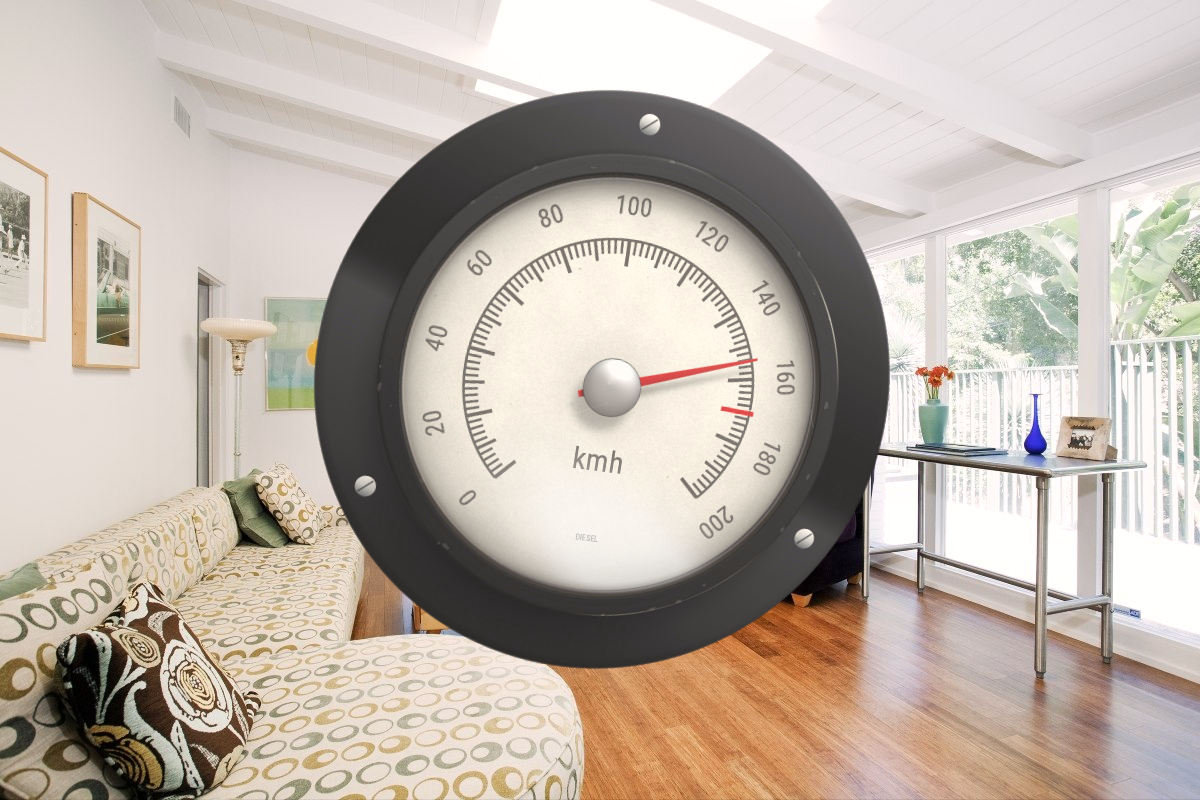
**154** km/h
